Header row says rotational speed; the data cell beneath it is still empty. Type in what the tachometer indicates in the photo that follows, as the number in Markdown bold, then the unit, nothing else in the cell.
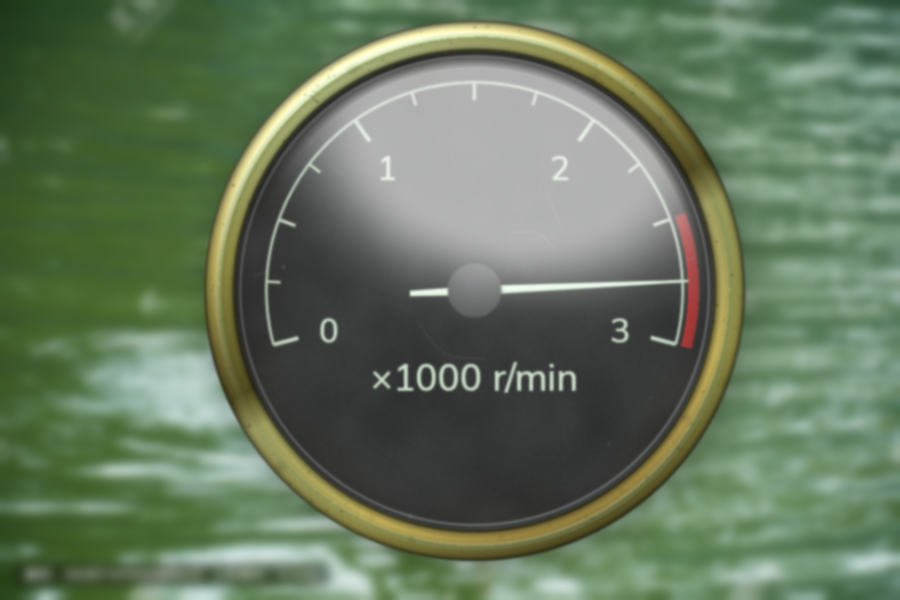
**2750** rpm
